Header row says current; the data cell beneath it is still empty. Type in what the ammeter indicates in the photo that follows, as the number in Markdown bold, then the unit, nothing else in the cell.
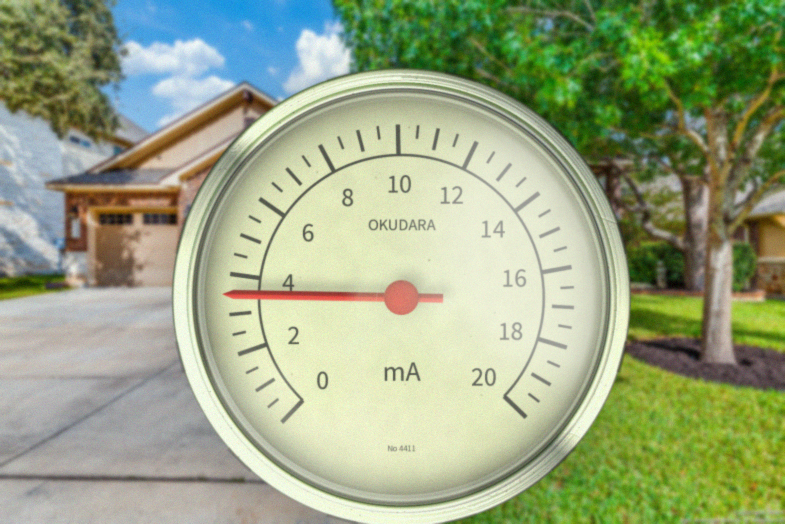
**3.5** mA
